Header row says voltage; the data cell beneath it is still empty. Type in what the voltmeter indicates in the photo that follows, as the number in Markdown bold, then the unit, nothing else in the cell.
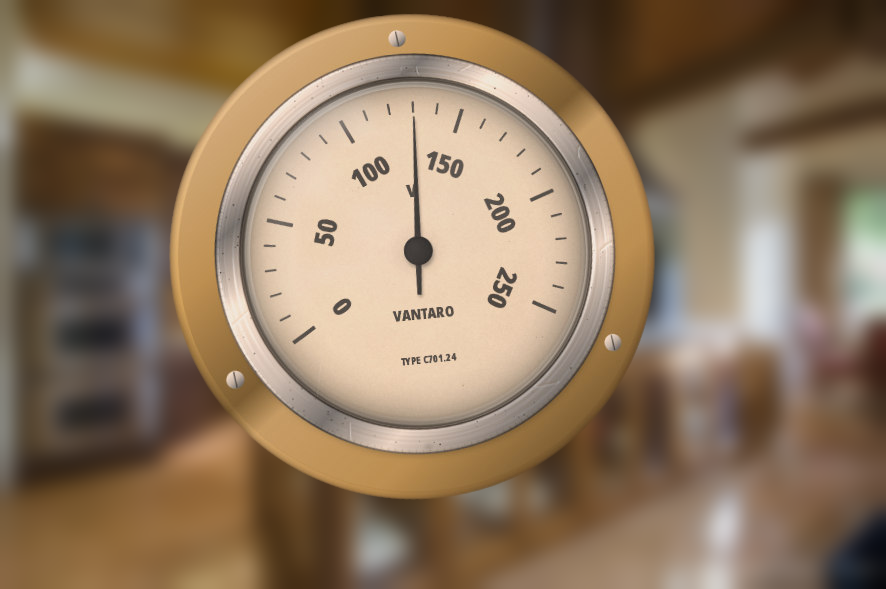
**130** V
